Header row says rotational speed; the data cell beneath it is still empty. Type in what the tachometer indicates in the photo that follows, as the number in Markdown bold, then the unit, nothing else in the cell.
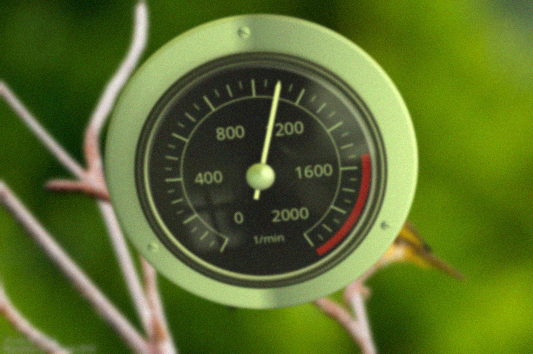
**1100** rpm
